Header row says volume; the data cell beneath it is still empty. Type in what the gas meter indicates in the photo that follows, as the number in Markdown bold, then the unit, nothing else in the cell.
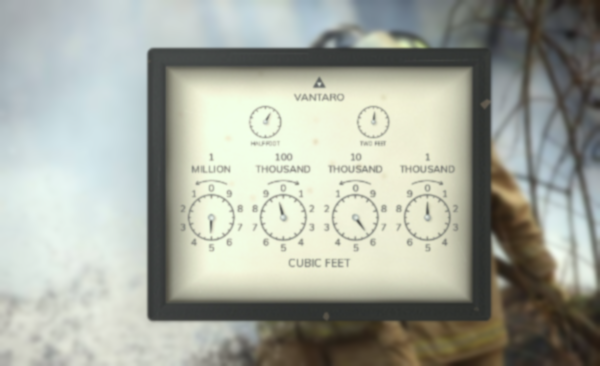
**496000** ft³
